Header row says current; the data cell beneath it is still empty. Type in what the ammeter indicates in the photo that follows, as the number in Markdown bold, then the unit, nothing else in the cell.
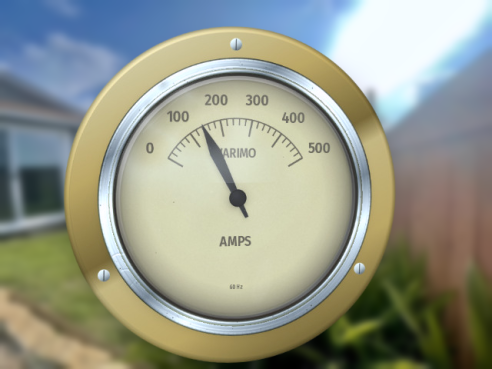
**140** A
